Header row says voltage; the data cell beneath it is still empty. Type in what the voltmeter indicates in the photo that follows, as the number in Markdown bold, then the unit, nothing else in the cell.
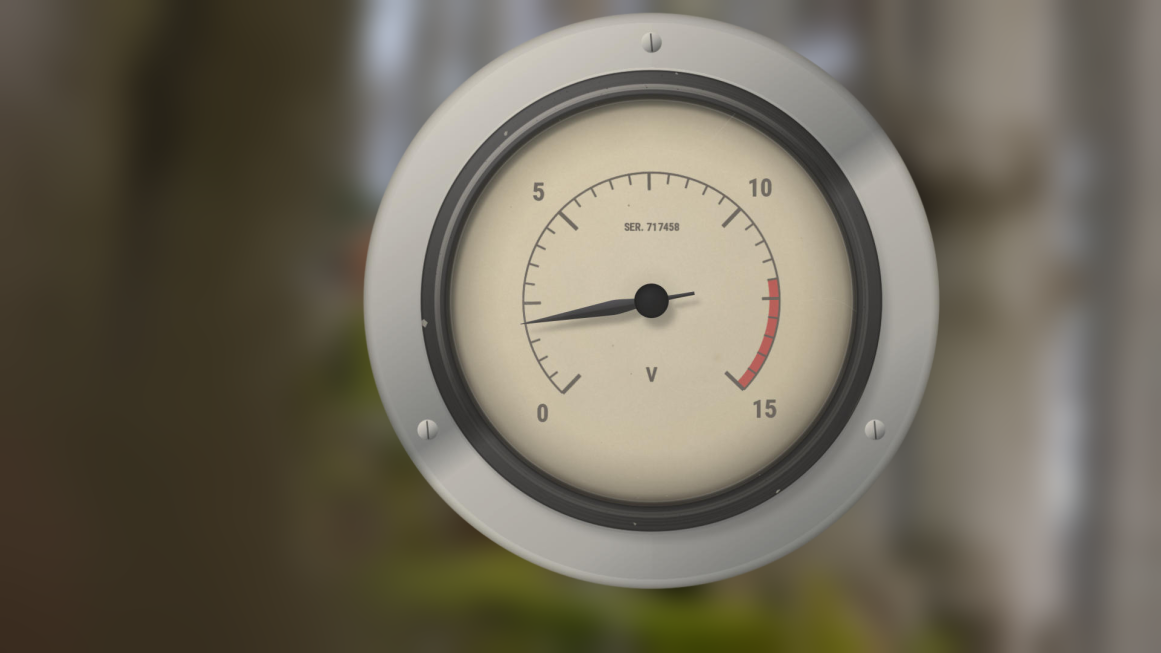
**2** V
